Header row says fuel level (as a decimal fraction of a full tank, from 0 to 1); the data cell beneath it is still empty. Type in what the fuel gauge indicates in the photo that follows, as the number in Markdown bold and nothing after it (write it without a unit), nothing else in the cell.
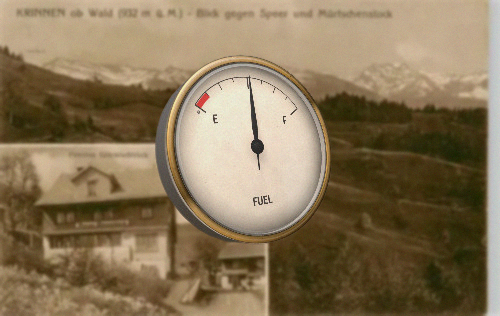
**0.5**
